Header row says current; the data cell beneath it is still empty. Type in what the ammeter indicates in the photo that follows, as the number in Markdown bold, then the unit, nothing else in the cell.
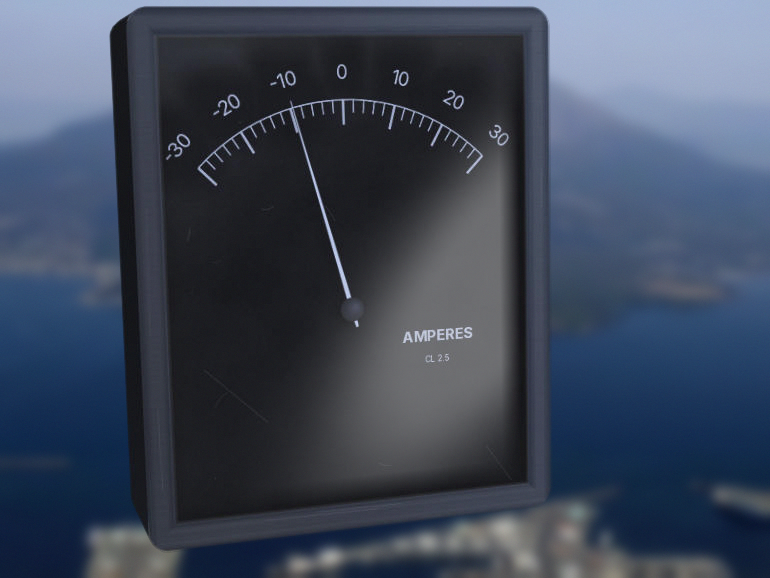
**-10** A
